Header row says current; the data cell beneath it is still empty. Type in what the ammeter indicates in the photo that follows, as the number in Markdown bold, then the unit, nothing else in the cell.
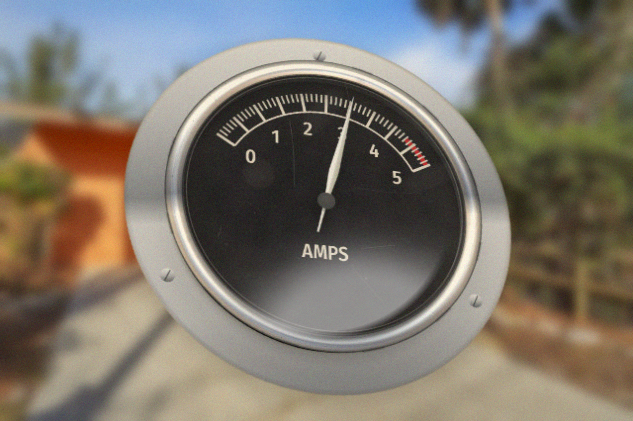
**3** A
